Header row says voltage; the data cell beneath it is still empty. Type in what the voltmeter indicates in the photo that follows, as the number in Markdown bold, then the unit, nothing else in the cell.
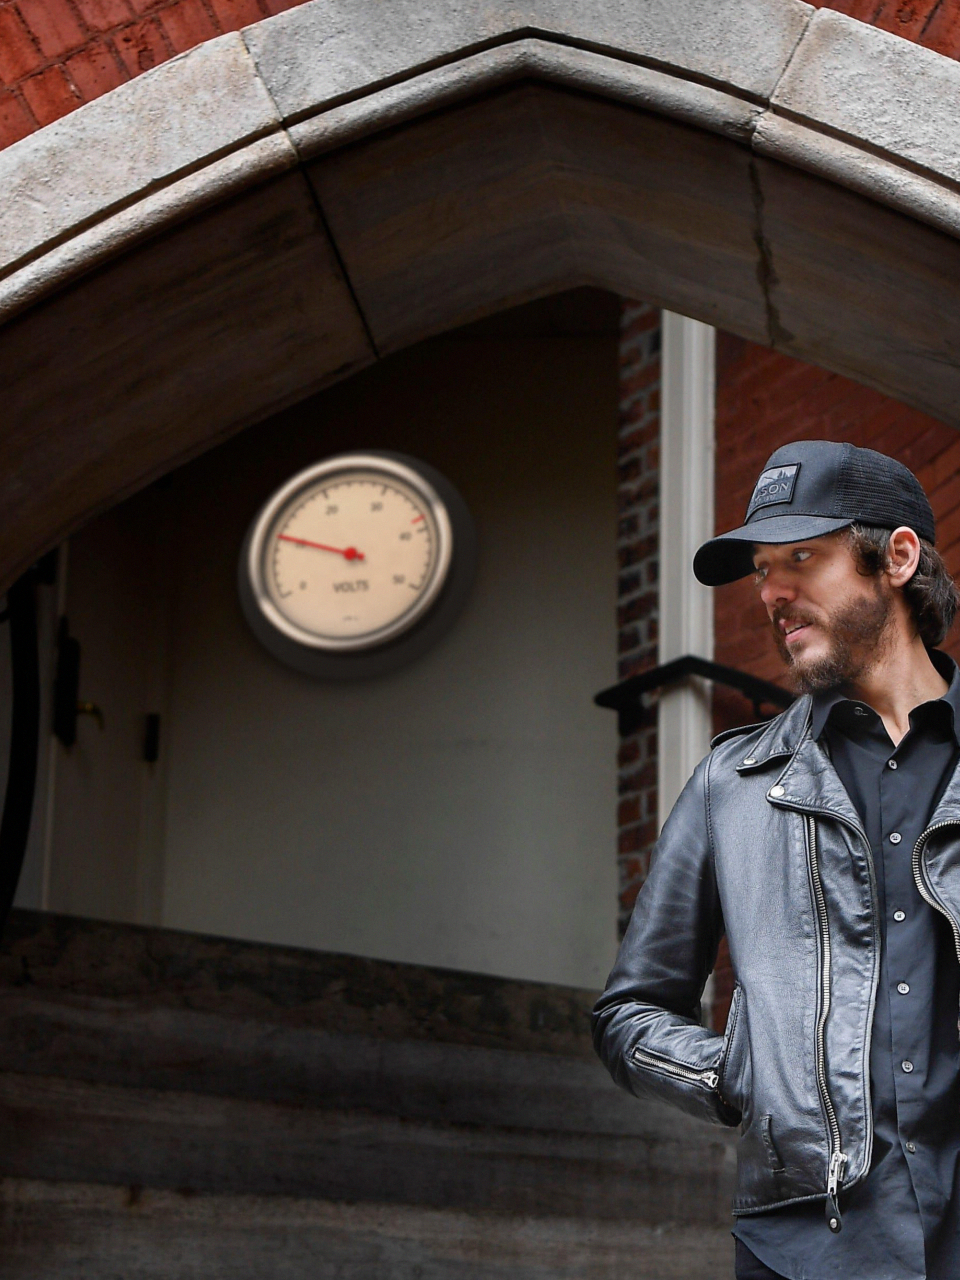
**10** V
